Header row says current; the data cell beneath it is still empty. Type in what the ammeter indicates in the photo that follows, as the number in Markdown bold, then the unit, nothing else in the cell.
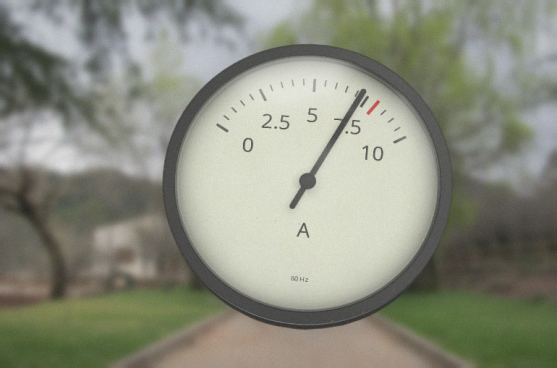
**7.25** A
